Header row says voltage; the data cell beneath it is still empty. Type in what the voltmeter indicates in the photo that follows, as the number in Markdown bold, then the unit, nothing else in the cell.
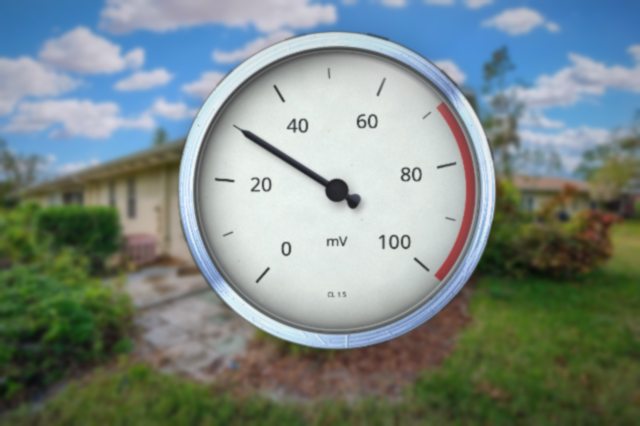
**30** mV
